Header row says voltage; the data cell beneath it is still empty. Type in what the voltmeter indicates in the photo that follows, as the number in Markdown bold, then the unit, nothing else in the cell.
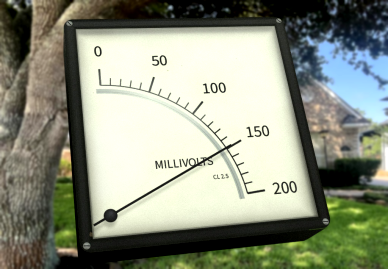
**150** mV
